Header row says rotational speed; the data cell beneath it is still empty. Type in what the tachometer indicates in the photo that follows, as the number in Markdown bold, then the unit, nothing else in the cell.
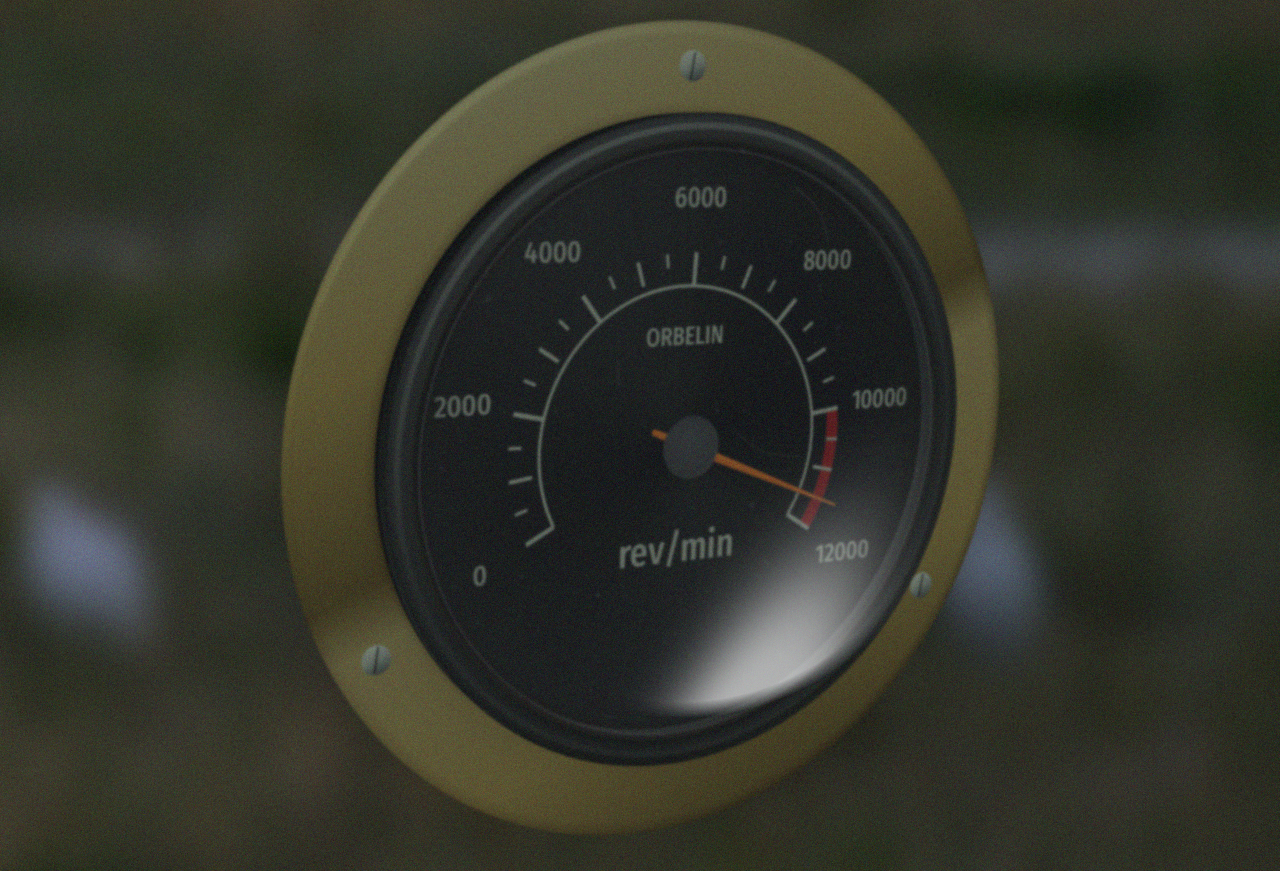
**11500** rpm
